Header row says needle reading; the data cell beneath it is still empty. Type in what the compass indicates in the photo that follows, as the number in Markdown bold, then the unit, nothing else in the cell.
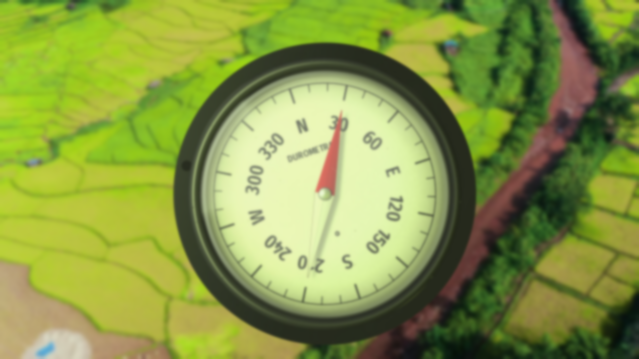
**30** °
